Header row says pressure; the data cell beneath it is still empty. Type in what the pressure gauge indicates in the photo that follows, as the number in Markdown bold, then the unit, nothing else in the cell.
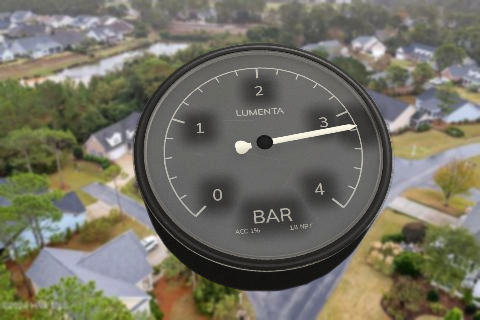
**3.2** bar
